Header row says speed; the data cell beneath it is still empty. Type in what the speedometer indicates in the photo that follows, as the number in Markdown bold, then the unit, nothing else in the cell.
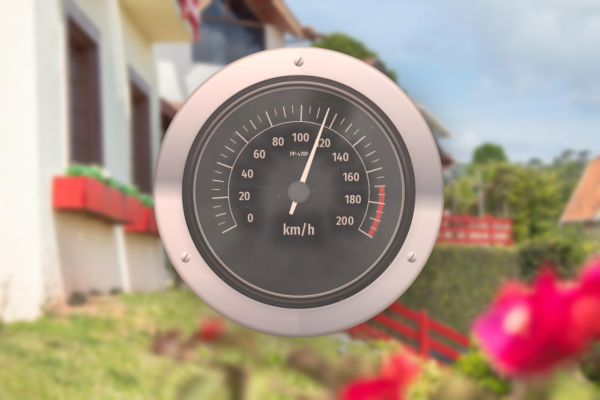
**115** km/h
